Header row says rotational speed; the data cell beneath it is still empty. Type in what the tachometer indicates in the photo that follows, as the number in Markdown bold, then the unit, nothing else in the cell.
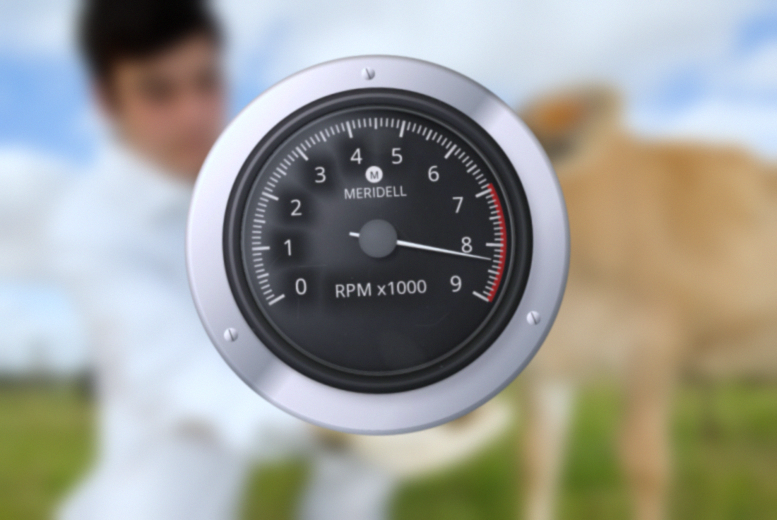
**8300** rpm
